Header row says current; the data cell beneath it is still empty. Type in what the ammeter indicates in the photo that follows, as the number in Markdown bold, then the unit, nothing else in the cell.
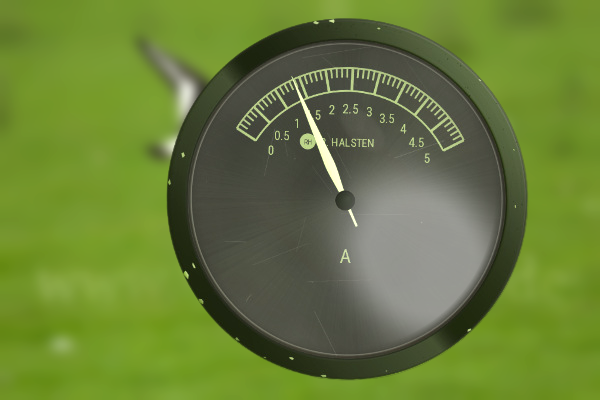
**1.4** A
